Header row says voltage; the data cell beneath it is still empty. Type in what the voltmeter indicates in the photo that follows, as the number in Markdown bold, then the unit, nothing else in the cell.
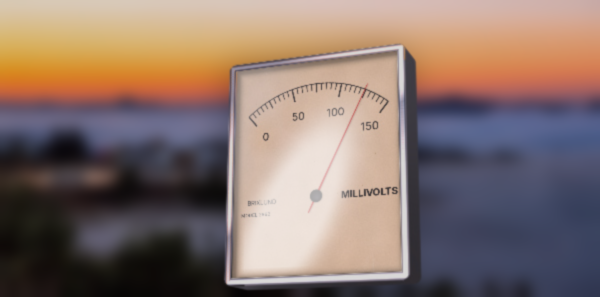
**125** mV
